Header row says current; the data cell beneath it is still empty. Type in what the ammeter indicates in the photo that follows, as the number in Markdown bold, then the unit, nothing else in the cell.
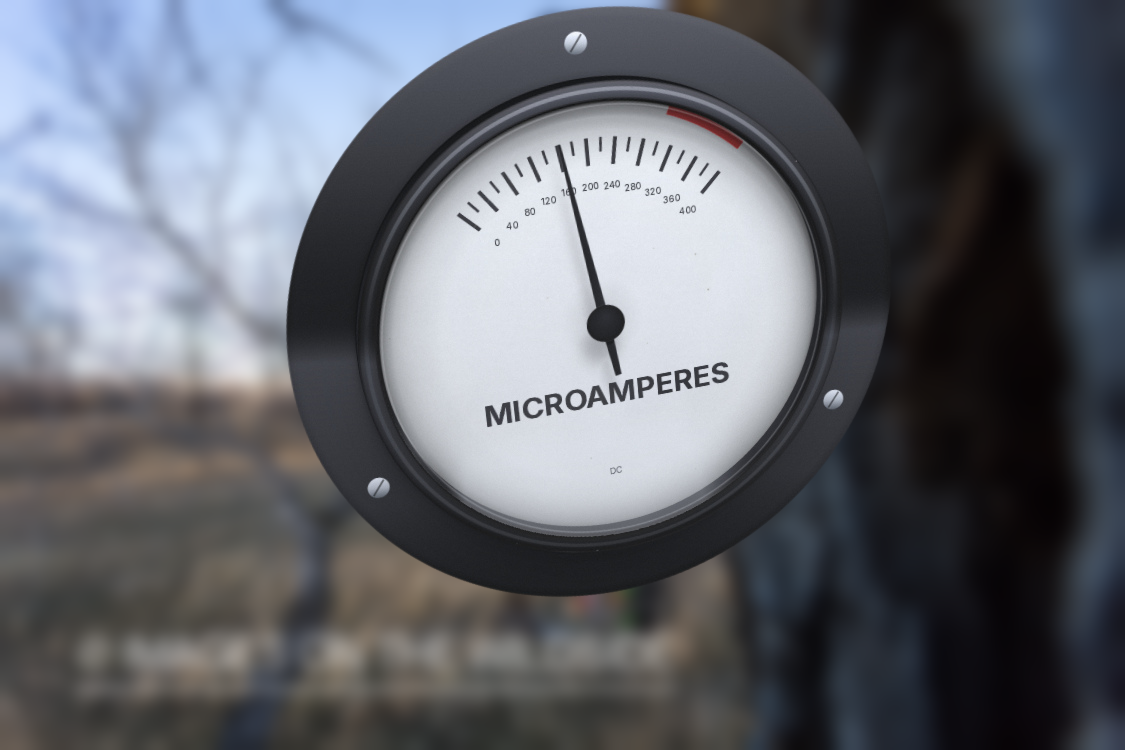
**160** µA
